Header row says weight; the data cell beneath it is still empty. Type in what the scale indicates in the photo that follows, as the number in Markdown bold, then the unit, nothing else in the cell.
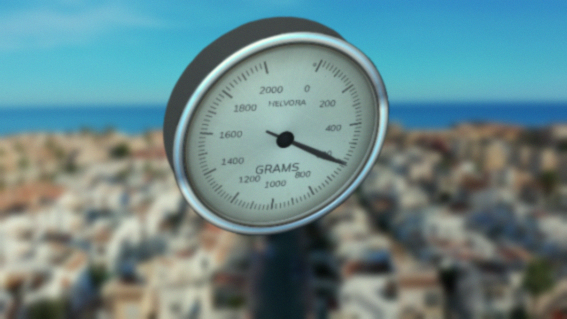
**600** g
